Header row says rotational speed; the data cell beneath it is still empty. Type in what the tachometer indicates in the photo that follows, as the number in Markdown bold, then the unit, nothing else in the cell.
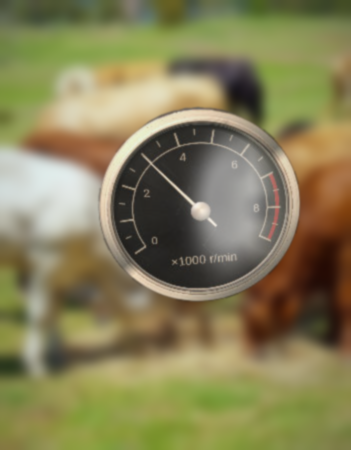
**3000** rpm
